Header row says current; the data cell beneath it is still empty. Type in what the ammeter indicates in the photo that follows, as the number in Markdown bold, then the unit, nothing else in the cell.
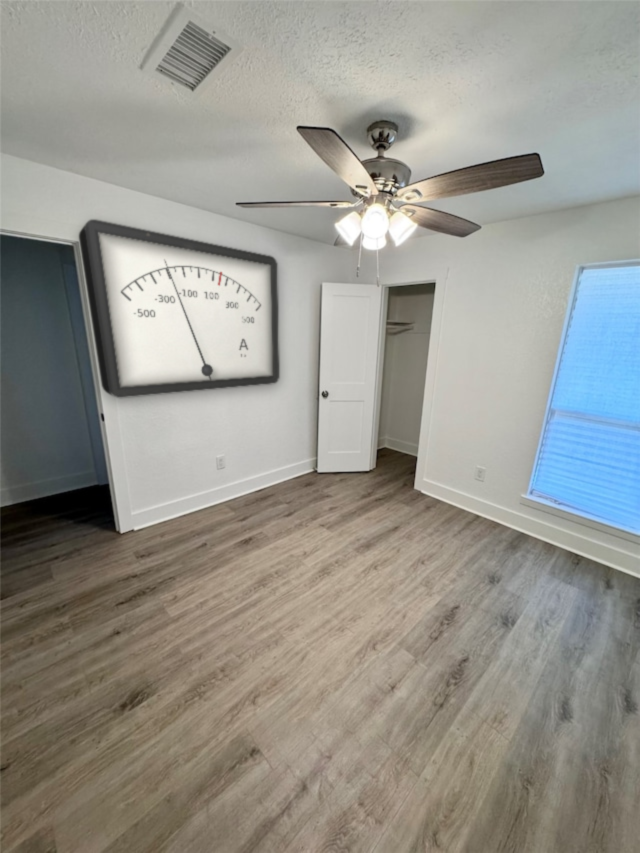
**-200** A
